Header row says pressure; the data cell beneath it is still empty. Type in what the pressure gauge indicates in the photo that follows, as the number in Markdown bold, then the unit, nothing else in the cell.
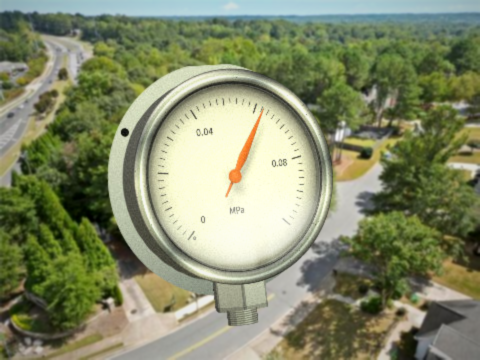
**0.062** MPa
